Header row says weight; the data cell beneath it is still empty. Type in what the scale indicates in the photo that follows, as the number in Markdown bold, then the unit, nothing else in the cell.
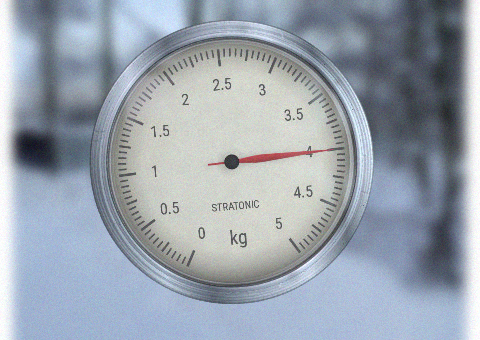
**4** kg
